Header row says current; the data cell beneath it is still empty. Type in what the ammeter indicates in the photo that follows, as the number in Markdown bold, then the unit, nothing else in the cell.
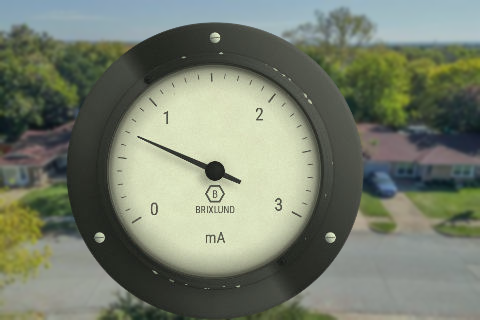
**0.7** mA
